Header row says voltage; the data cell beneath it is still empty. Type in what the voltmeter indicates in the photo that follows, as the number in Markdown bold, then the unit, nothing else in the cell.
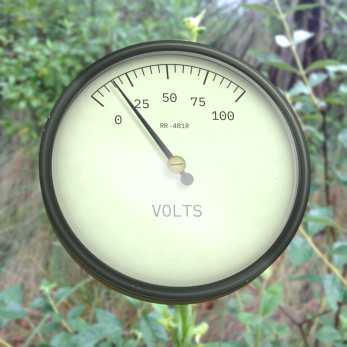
**15** V
